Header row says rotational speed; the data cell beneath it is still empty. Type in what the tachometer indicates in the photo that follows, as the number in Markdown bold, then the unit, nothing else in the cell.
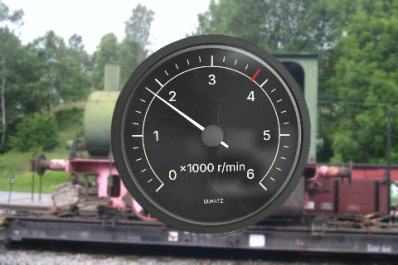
**1800** rpm
